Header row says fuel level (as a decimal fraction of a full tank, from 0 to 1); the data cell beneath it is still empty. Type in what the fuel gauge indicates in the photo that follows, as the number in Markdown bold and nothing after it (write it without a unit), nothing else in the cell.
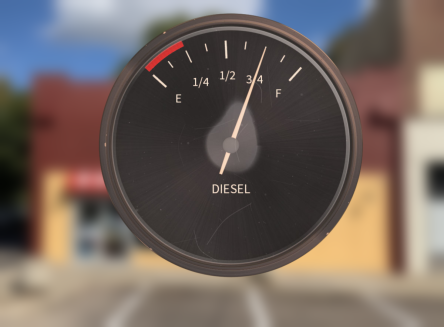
**0.75**
